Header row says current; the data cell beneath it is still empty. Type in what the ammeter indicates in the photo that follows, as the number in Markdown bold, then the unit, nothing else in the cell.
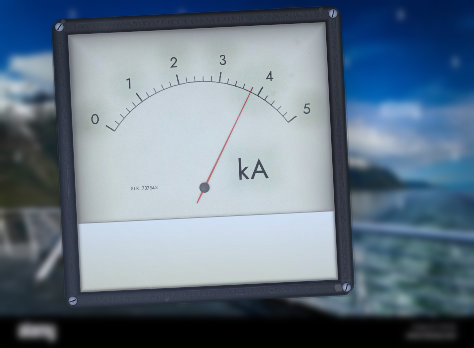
**3.8** kA
